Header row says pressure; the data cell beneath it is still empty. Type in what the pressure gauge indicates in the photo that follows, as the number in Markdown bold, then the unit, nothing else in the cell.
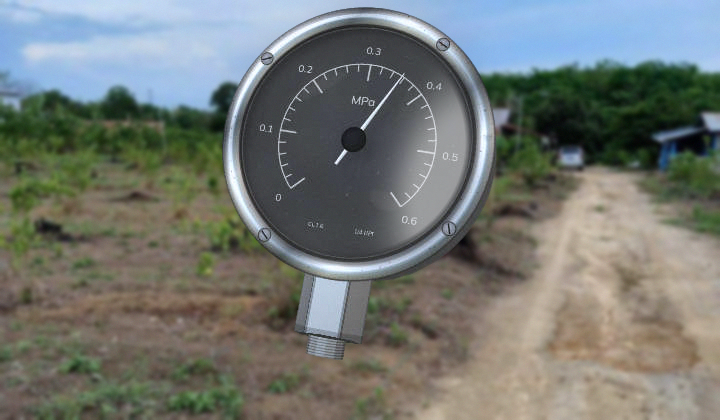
**0.36** MPa
